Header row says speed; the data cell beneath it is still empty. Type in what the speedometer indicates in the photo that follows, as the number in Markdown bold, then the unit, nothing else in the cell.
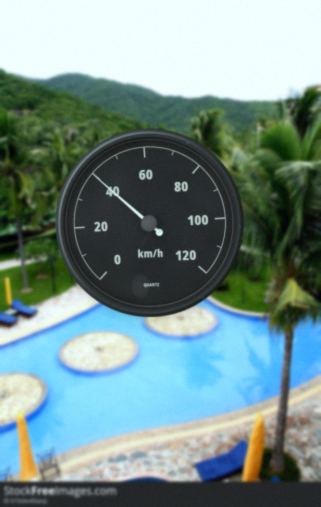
**40** km/h
